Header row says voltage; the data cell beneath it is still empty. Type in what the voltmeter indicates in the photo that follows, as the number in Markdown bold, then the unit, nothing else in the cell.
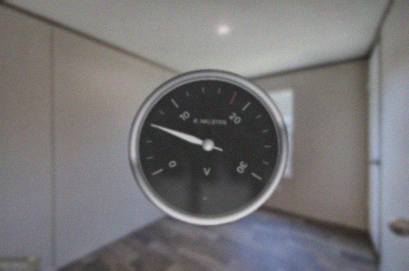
**6** V
